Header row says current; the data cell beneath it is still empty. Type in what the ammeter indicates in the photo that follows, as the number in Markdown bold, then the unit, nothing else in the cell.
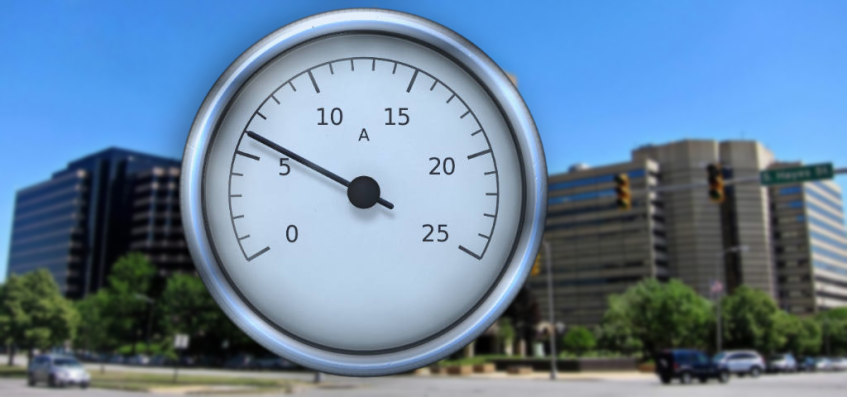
**6** A
